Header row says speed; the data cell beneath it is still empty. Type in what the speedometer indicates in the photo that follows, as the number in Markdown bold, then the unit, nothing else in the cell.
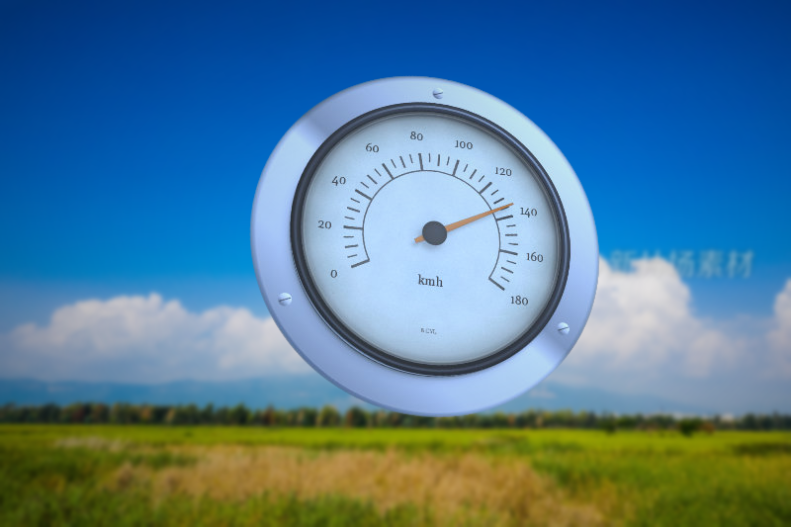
**135** km/h
